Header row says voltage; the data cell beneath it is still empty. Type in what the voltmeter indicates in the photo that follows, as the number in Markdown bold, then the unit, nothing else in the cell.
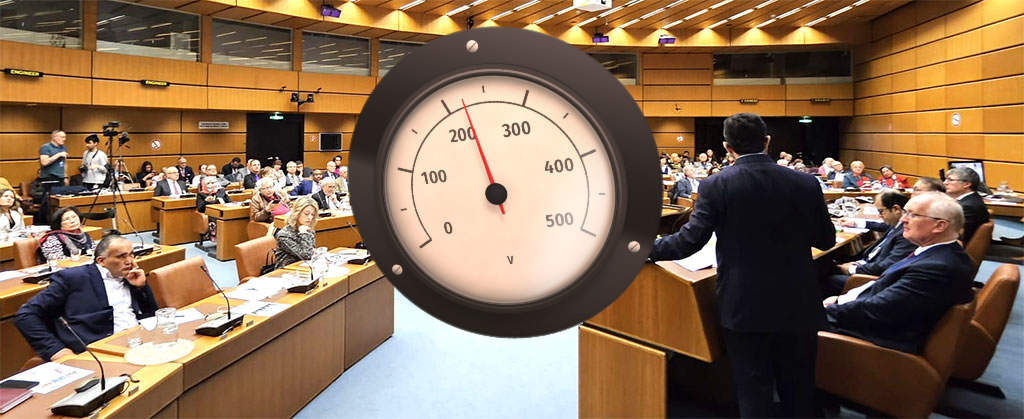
**225** V
